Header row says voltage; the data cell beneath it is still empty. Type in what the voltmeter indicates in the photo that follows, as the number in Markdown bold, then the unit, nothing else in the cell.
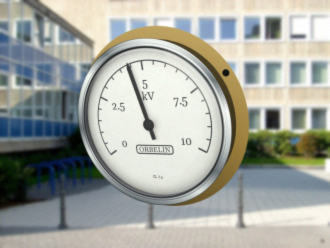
**4.5** kV
